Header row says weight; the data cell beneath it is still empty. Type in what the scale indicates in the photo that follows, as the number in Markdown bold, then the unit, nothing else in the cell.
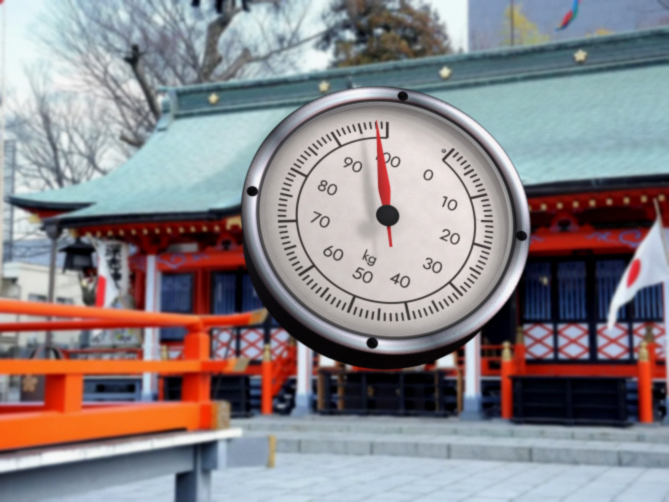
**98** kg
